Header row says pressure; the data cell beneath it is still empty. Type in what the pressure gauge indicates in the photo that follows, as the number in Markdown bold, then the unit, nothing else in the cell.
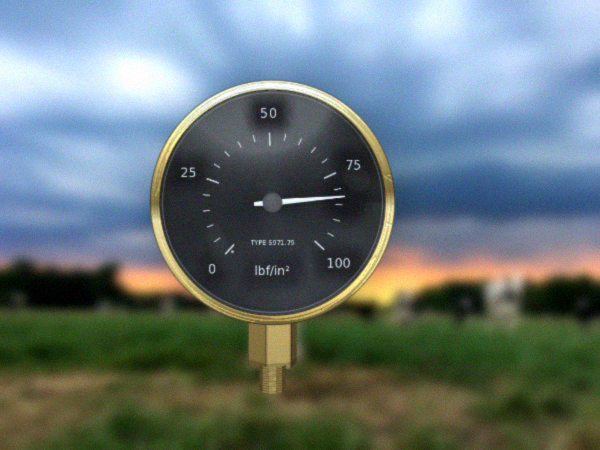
**82.5** psi
